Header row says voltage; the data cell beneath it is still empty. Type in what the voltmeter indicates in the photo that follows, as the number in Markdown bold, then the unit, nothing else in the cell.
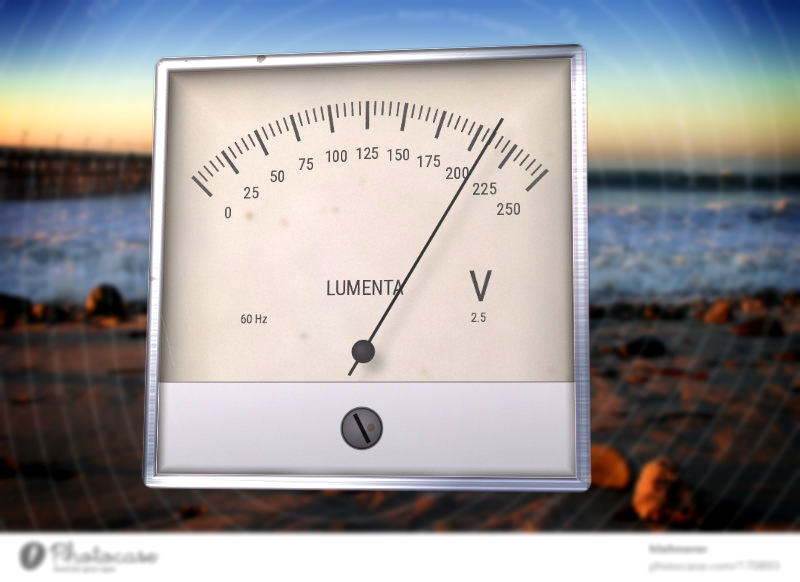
**210** V
